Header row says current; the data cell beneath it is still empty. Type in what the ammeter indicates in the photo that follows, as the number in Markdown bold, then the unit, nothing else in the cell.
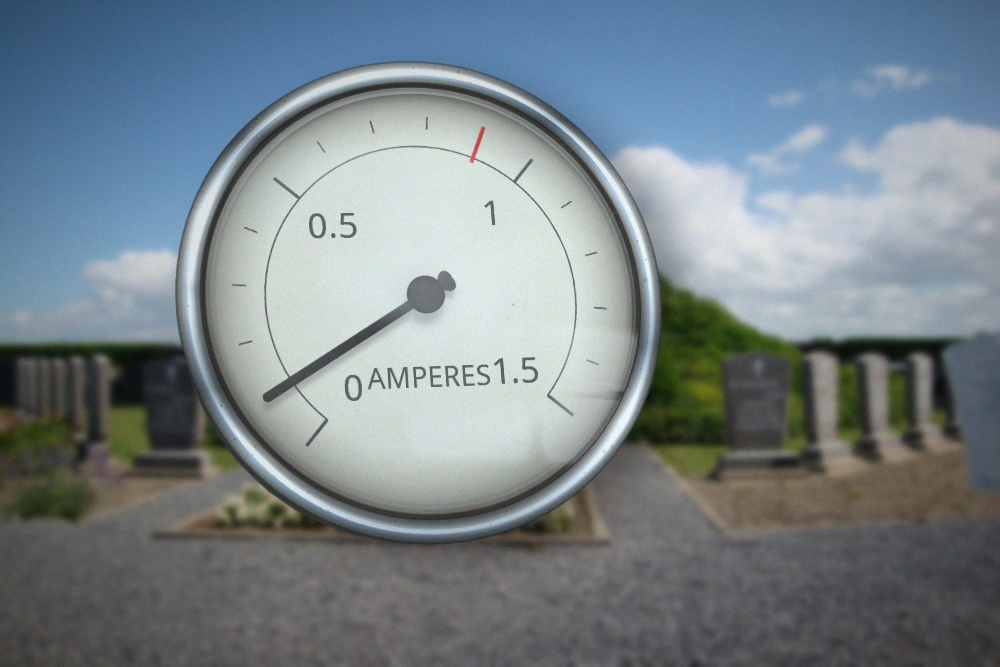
**0.1** A
